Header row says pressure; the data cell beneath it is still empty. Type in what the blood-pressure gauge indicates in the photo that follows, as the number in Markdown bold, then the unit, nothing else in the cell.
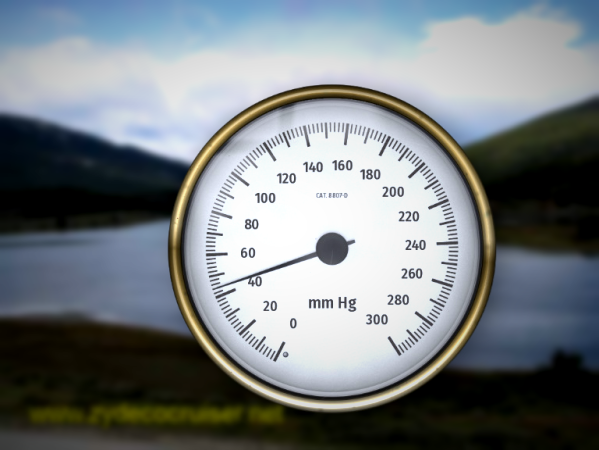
**44** mmHg
